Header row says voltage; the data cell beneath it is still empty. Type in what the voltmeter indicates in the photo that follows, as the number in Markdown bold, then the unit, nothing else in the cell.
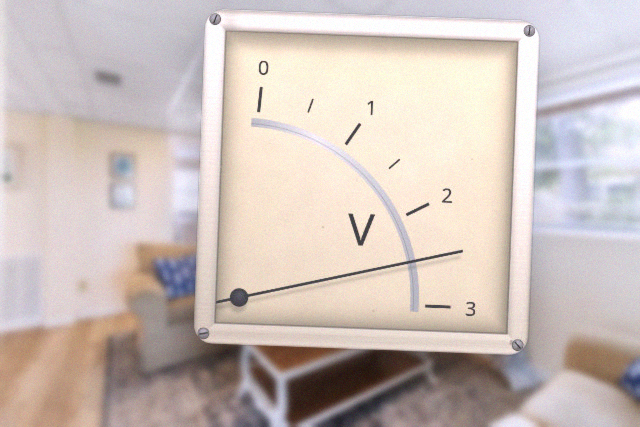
**2.5** V
